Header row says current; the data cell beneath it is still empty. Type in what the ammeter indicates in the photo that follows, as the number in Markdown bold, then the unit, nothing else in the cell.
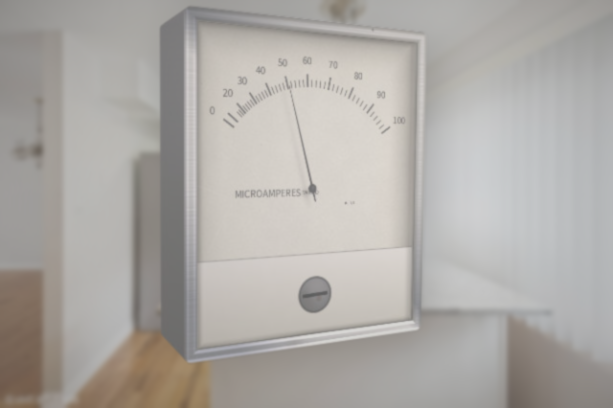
**50** µA
